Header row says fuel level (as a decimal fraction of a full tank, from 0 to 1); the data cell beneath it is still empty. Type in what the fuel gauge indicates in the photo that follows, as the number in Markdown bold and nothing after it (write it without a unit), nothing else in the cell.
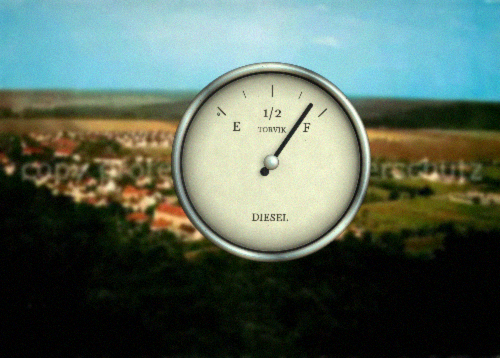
**0.875**
